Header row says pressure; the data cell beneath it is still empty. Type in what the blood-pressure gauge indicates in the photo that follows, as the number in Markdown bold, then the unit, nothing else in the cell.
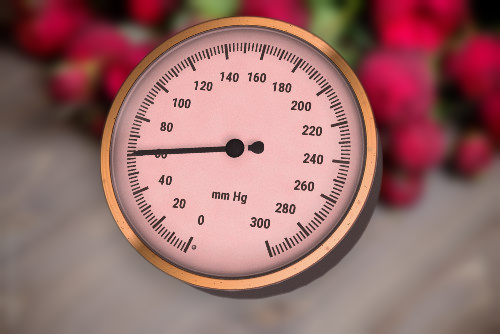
**60** mmHg
